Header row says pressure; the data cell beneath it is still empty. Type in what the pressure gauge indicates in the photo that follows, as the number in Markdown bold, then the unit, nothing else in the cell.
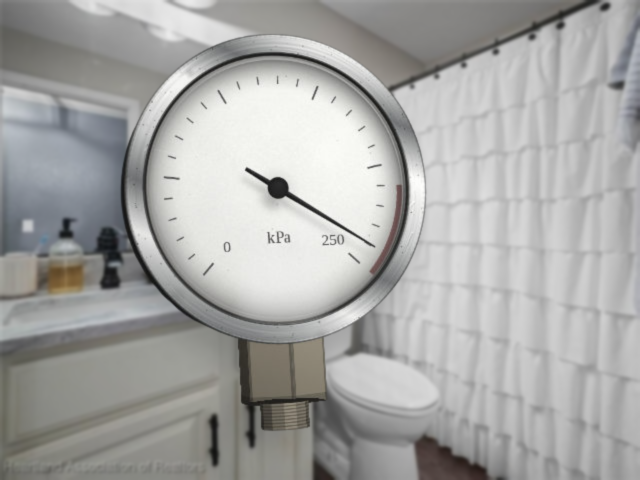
**240** kPa
